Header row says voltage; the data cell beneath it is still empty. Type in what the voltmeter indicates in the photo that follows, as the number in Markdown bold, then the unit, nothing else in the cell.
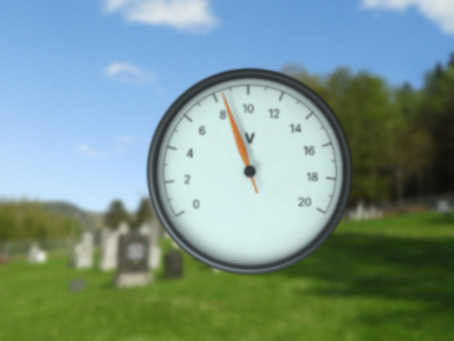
**8.5** V
